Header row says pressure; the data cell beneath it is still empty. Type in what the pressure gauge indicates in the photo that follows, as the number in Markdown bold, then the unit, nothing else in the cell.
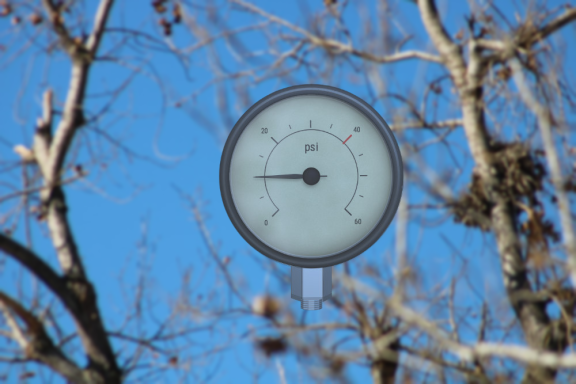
**10** psi
